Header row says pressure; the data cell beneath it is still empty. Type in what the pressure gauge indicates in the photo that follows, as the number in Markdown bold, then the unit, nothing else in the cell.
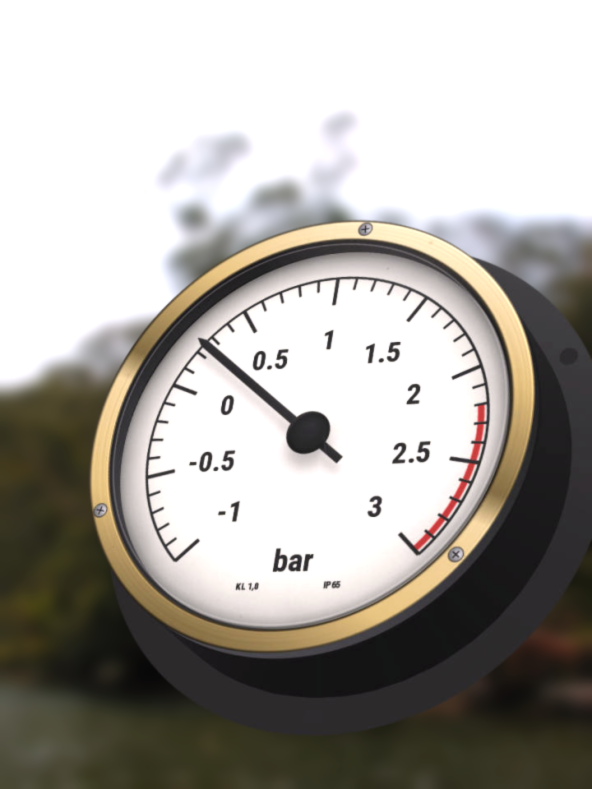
**0.25** bar
